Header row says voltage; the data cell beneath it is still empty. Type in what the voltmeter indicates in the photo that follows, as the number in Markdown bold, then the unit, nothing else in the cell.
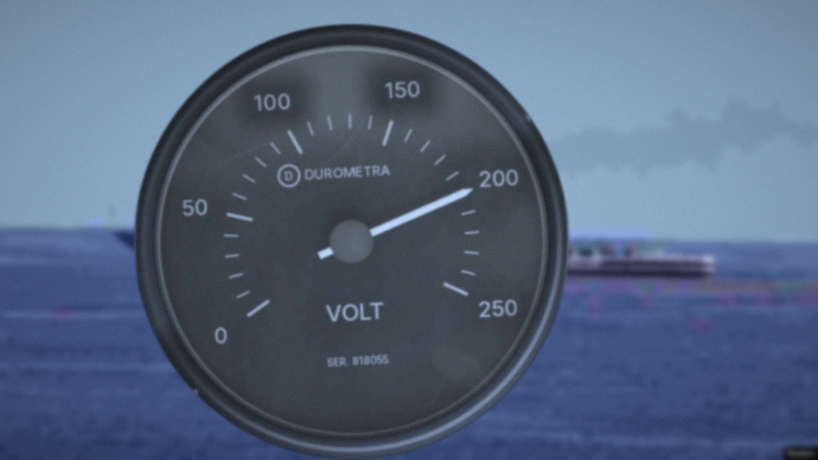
**200** V
